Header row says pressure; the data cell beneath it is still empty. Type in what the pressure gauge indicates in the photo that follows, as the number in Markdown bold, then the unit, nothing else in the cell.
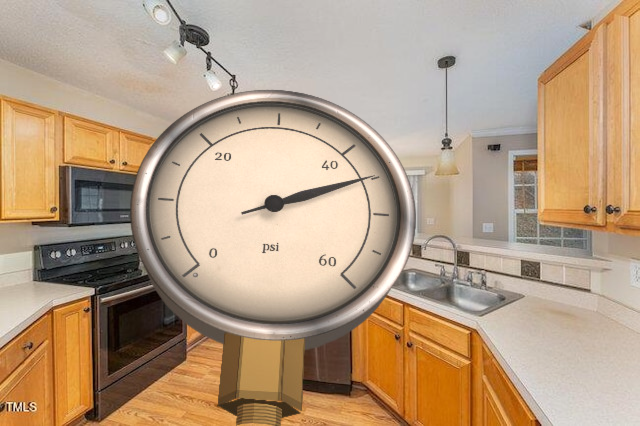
**45** psi
